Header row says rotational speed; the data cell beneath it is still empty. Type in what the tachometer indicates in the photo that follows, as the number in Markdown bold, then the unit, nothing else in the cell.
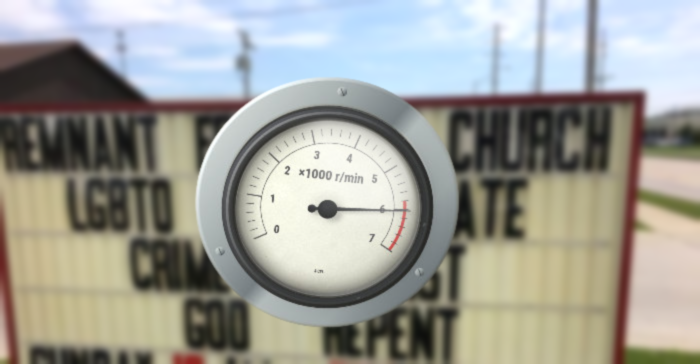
**6000** rpm
